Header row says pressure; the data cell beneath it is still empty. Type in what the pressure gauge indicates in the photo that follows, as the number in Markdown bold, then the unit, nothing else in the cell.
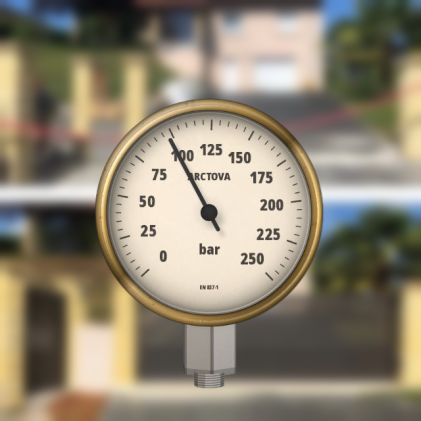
**97.5** bar
